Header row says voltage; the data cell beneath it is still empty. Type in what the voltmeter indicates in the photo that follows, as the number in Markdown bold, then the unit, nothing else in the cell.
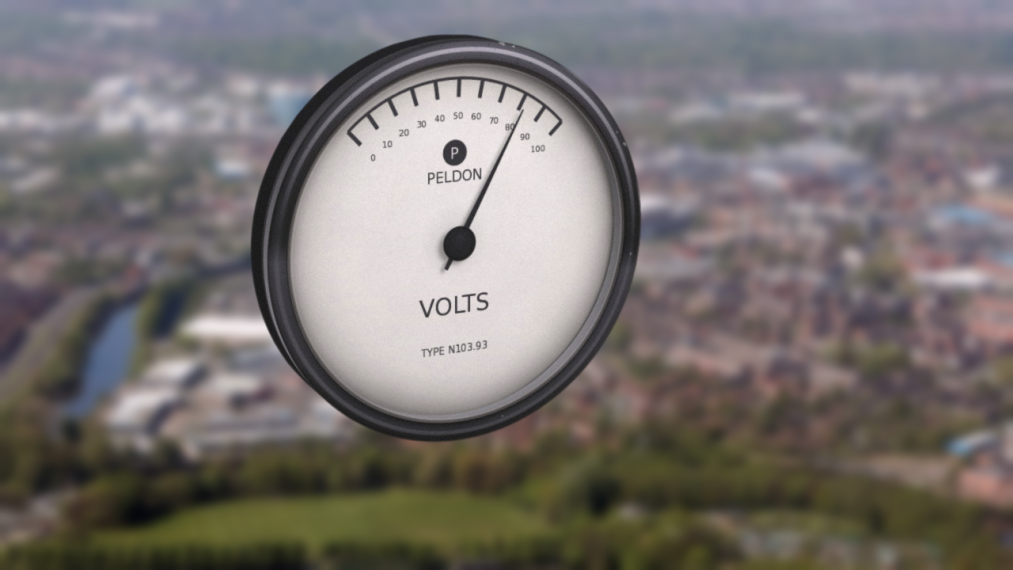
**80** V
